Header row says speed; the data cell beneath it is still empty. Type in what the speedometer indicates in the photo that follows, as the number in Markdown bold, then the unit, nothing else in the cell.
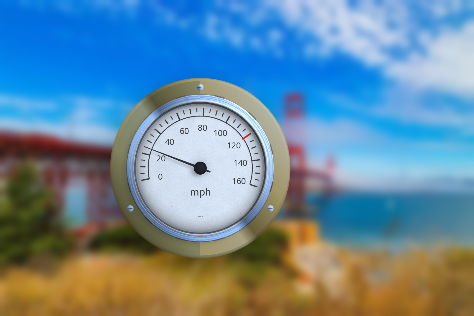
**25** mph
